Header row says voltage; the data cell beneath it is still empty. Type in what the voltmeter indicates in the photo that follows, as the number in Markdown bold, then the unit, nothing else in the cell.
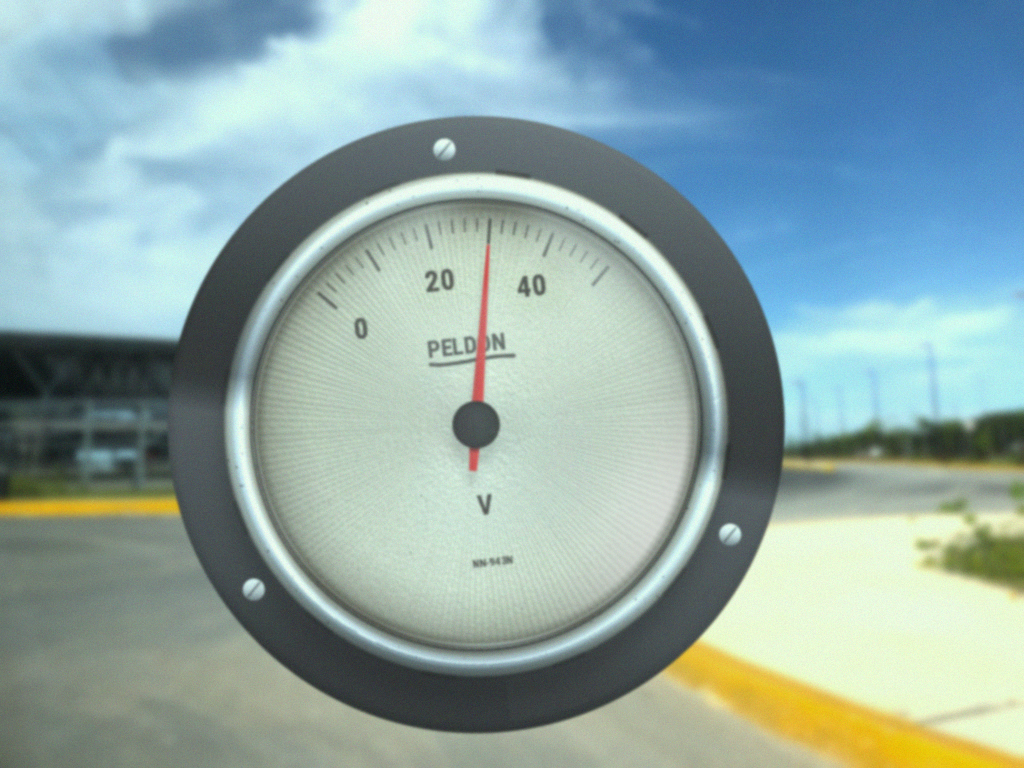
**30** V
